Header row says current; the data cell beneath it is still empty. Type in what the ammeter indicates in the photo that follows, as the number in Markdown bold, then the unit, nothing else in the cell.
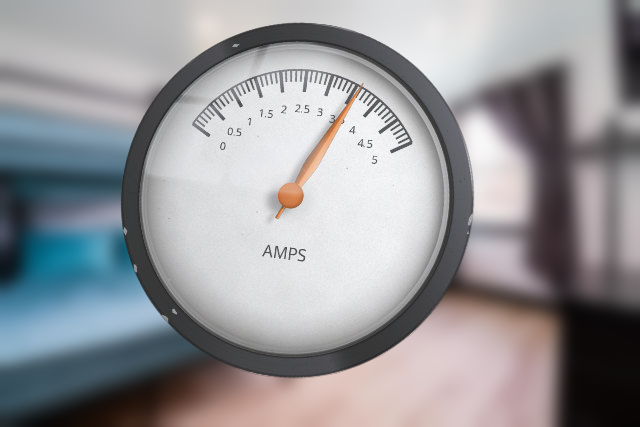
**3.6** A
